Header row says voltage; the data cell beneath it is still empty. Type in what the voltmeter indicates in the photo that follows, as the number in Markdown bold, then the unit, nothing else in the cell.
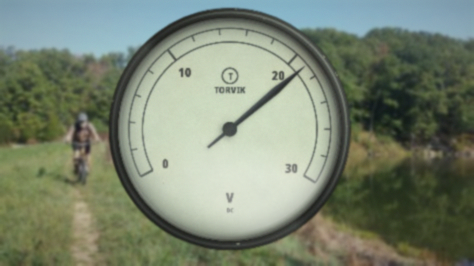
**21** V
